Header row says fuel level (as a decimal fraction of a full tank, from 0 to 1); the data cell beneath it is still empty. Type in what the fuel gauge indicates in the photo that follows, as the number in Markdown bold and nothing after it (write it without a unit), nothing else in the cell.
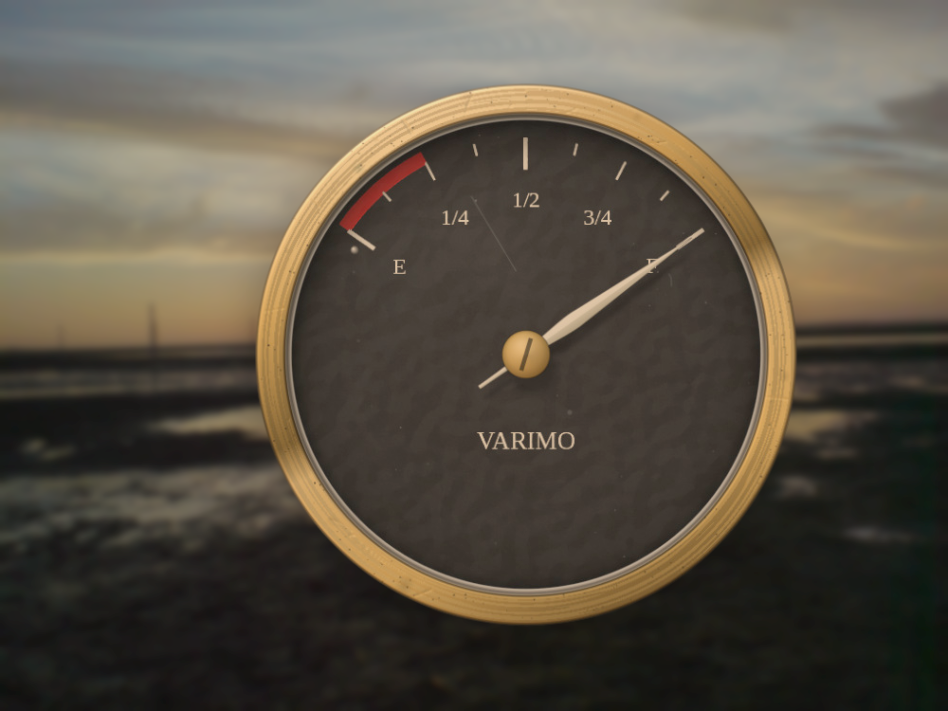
**1**
